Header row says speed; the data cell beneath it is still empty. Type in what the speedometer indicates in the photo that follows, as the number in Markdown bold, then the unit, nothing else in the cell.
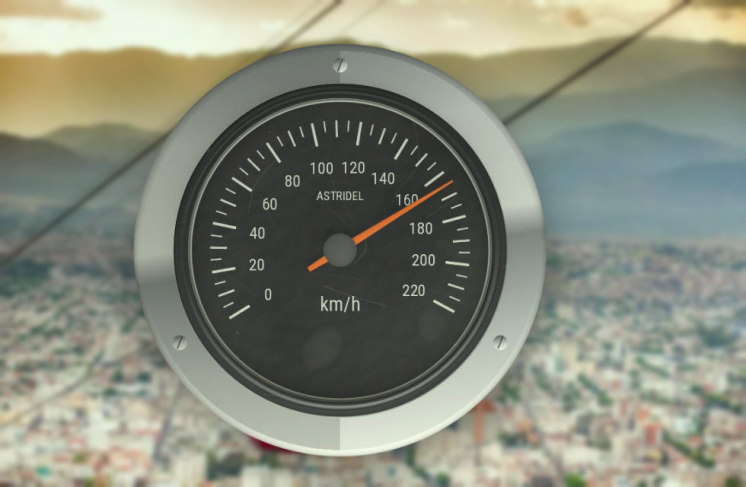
**165** km/h
